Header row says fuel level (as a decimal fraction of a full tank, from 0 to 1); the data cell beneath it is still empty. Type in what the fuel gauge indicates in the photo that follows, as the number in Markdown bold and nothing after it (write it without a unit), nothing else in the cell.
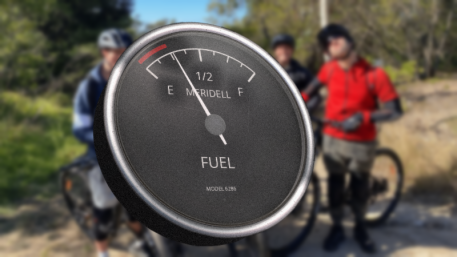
**0.25**
